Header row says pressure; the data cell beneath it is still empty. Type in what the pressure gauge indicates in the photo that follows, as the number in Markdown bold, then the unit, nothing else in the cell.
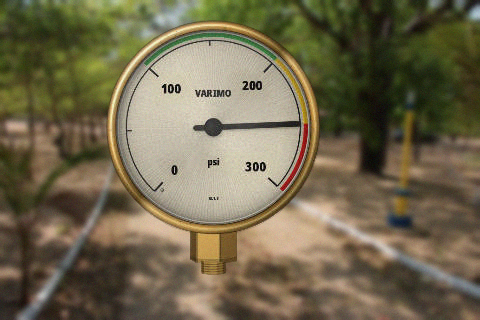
**250** psi
